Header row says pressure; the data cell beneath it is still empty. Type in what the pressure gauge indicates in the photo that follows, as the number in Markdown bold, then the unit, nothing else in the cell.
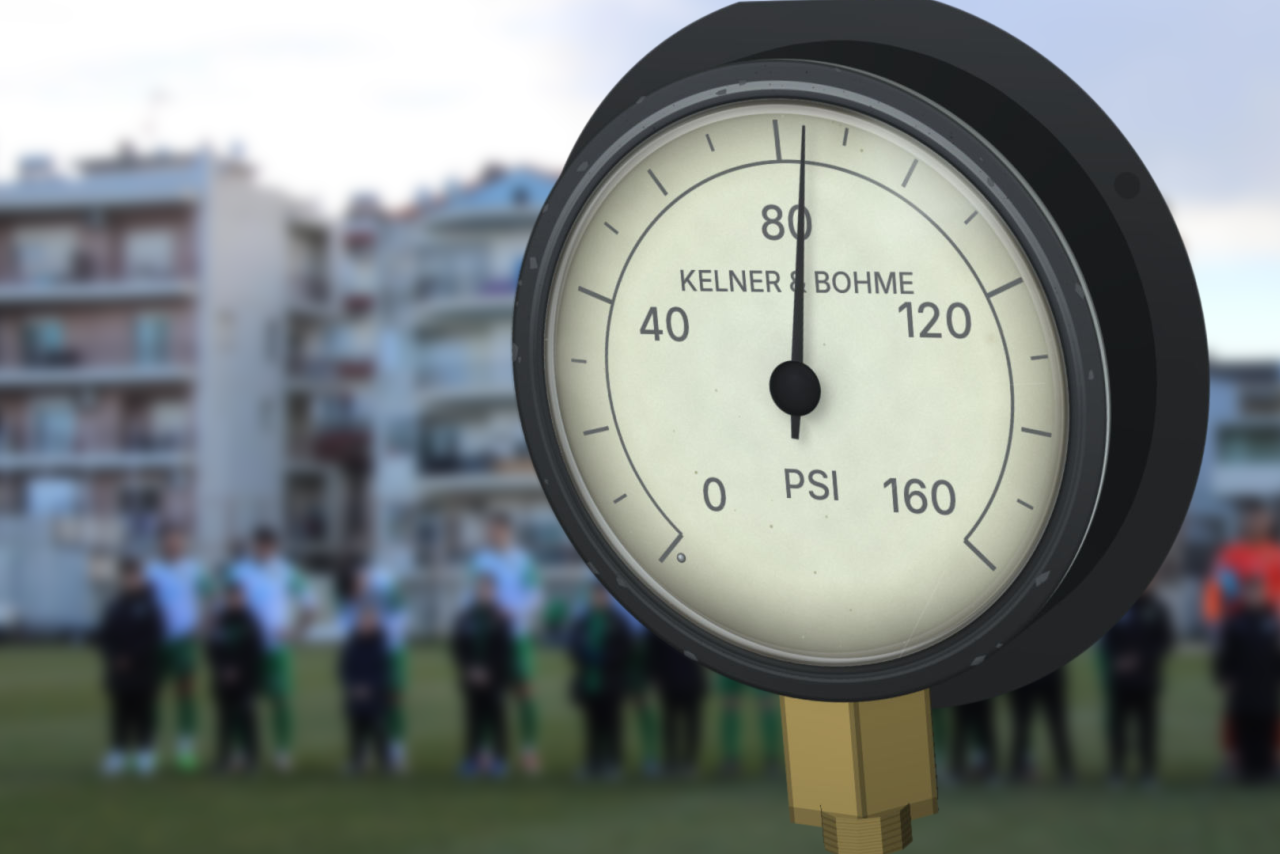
**85** psi
